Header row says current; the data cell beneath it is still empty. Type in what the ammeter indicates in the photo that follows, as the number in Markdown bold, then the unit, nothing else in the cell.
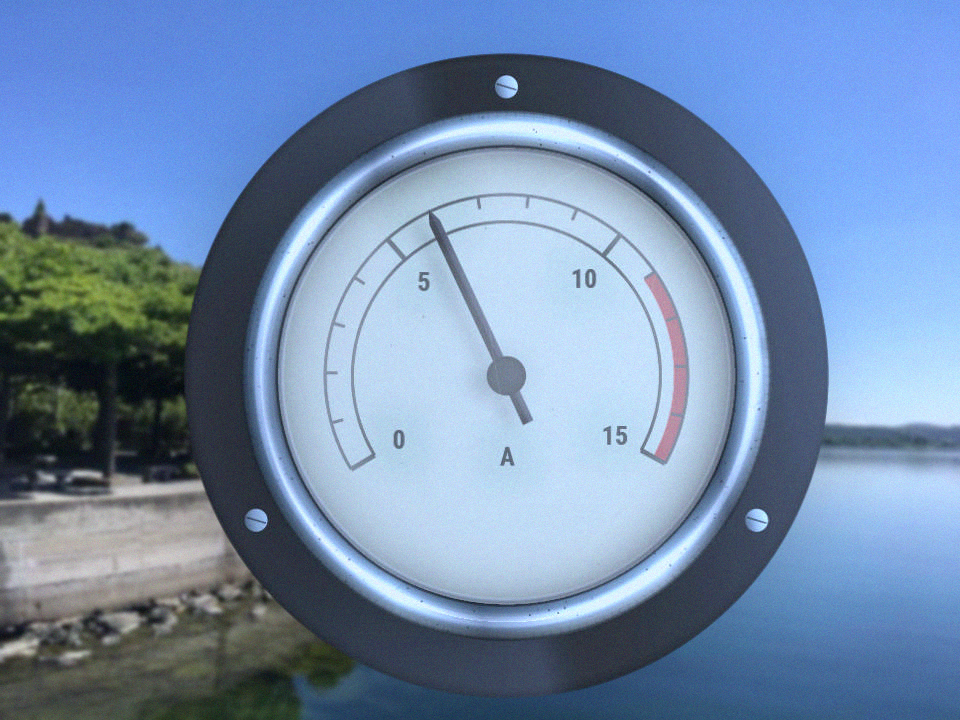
**6** A
